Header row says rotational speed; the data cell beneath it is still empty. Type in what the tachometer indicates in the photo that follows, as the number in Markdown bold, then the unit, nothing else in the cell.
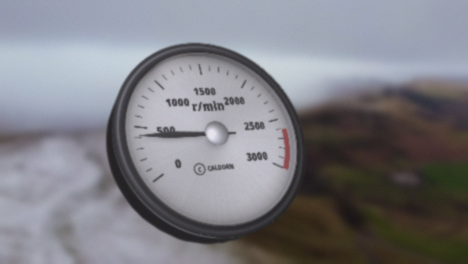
**400** rpm
